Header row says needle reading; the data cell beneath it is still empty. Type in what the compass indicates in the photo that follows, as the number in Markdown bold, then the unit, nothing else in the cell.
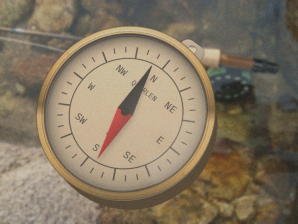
**170** °
